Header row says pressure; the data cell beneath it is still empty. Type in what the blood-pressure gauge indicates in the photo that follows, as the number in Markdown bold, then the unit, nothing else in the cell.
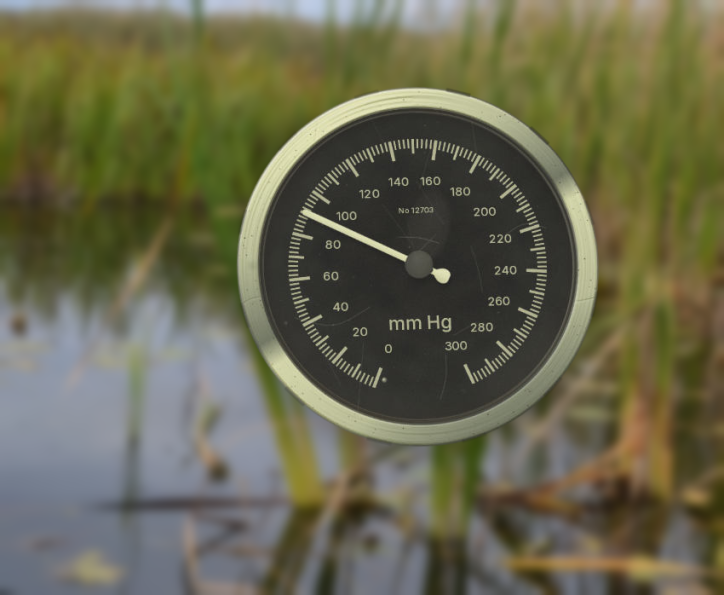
**90** mmHg
